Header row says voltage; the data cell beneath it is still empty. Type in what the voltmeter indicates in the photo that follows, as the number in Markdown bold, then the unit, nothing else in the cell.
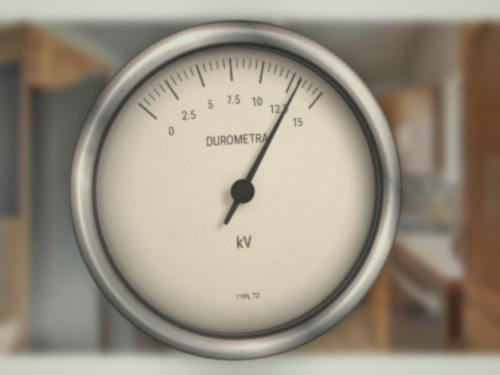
**13** kV
